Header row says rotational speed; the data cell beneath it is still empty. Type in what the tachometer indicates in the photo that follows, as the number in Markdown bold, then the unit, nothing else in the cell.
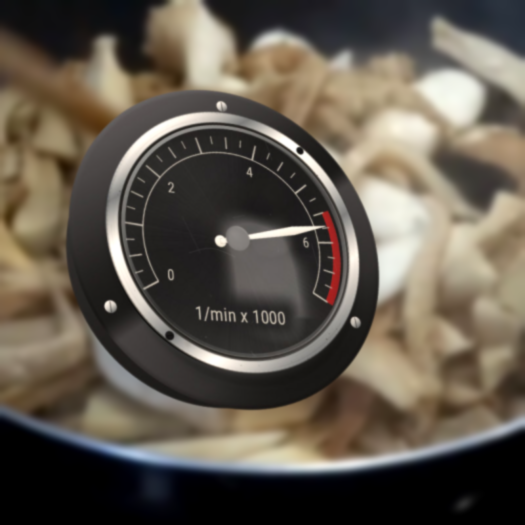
**5750** rpm
